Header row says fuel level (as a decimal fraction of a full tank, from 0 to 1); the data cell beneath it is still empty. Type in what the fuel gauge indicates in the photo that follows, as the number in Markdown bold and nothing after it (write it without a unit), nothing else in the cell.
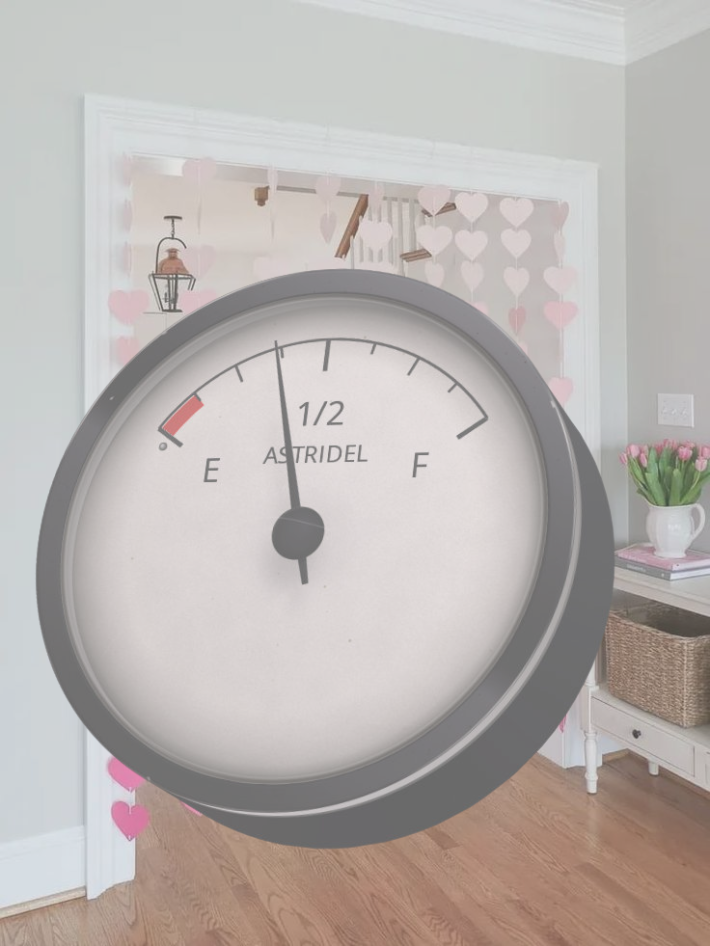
**0.375**
